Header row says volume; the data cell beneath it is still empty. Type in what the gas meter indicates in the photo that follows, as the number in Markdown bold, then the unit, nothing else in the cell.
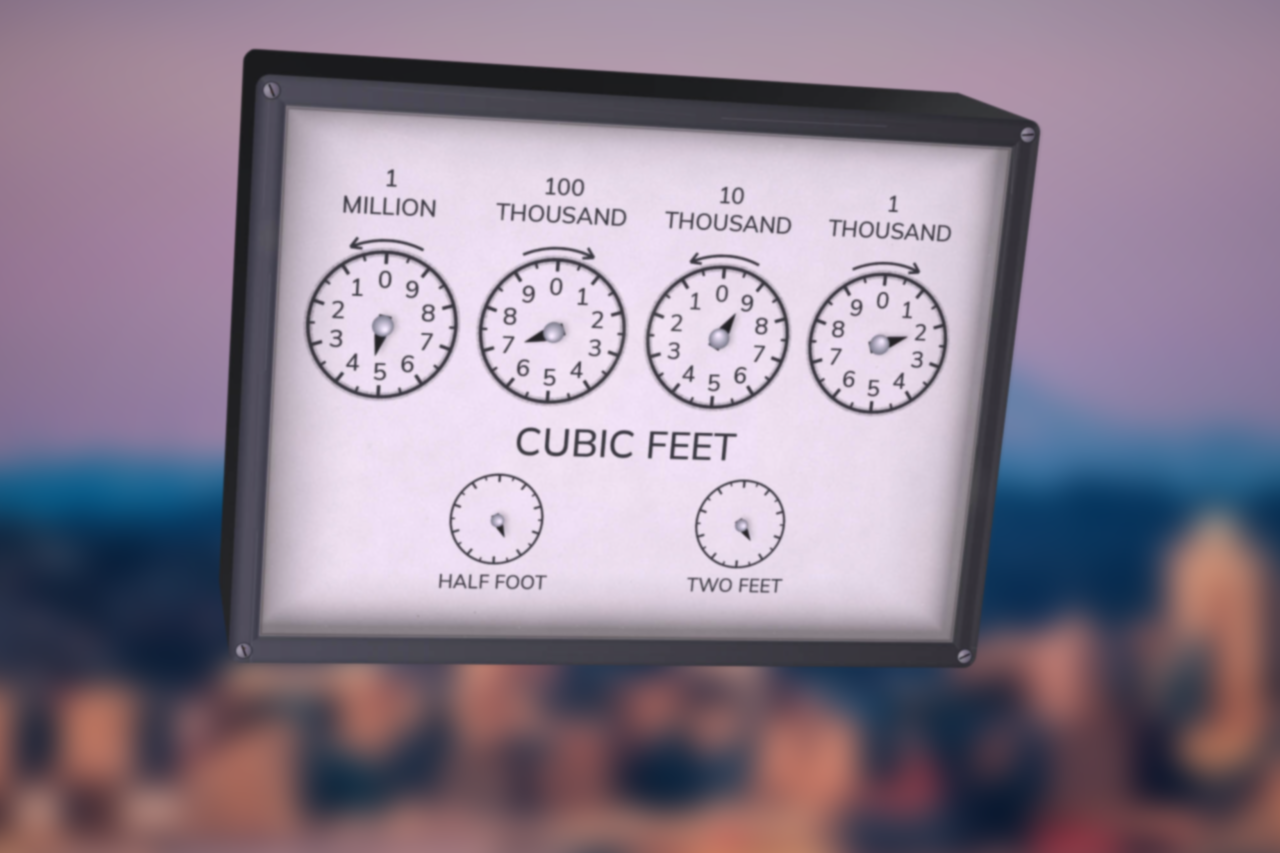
**469200** ft³
